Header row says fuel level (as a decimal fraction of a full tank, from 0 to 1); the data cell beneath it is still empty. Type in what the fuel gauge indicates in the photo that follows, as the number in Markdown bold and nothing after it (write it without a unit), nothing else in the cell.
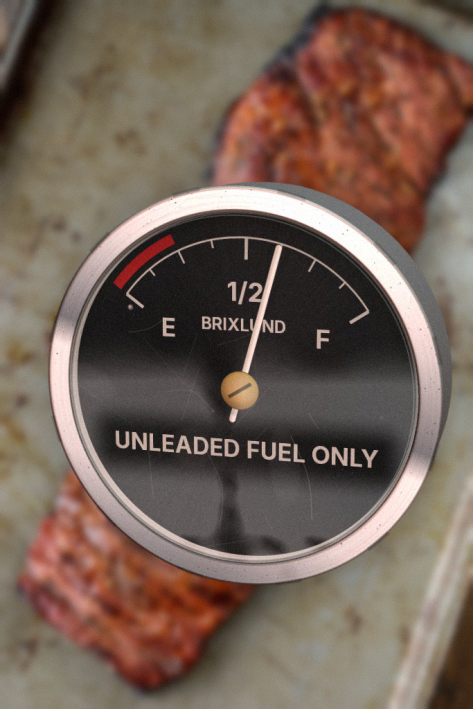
**0.625**
